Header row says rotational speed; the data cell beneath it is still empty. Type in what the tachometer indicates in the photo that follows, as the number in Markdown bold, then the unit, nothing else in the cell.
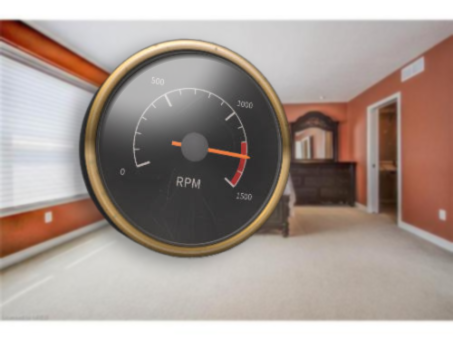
**1300** rpm
